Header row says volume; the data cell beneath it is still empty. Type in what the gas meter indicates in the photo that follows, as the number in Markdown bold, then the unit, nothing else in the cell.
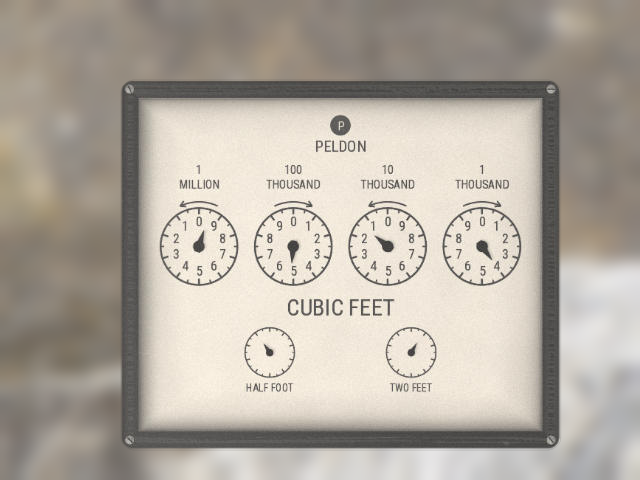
**951400** ft³
